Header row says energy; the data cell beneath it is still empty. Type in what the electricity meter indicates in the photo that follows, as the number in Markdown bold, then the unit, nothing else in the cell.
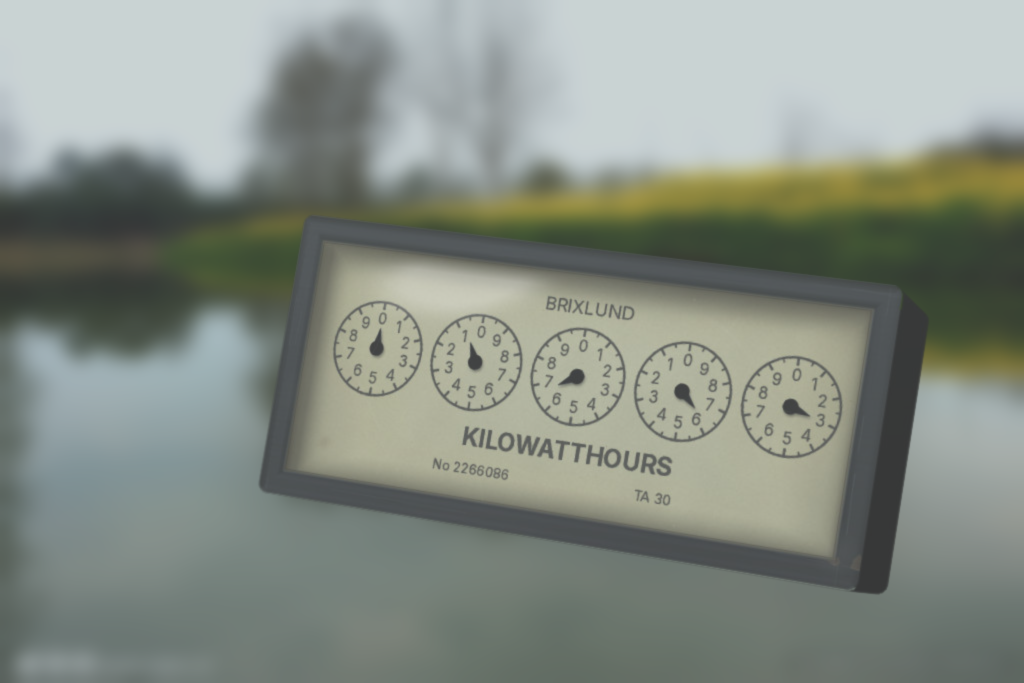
**663** kWh
